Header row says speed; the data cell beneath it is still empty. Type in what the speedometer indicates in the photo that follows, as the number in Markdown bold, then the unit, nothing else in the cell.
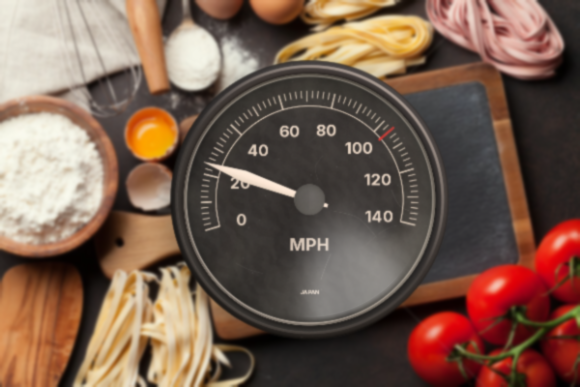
**24** mph
